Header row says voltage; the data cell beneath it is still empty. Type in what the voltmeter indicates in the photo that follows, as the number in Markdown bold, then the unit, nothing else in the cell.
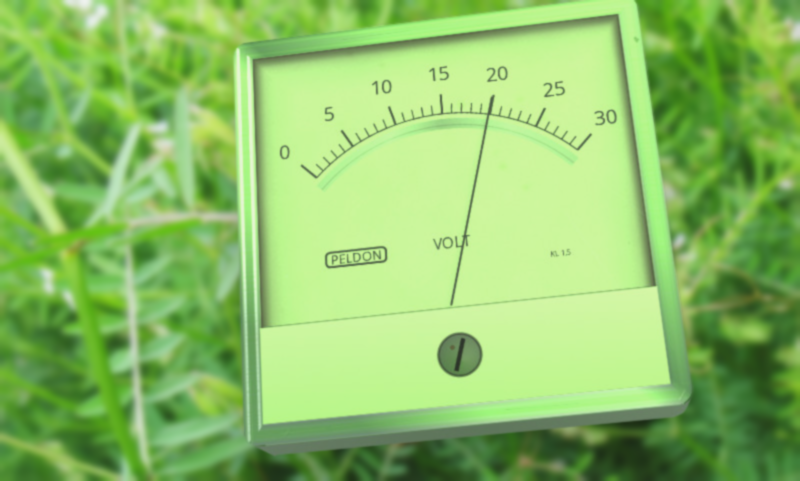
**20** V
